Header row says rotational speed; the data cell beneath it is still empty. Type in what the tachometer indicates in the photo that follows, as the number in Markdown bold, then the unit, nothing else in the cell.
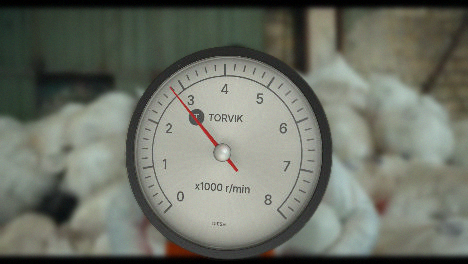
**2800** rpm
